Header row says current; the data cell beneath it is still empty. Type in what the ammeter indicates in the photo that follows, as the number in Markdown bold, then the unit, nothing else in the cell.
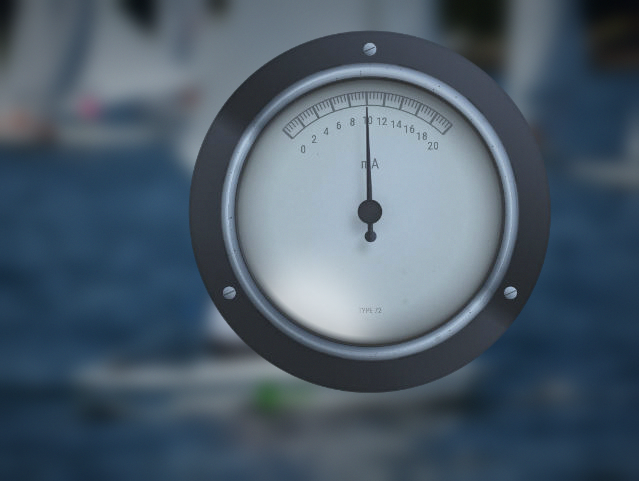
**10** mA
